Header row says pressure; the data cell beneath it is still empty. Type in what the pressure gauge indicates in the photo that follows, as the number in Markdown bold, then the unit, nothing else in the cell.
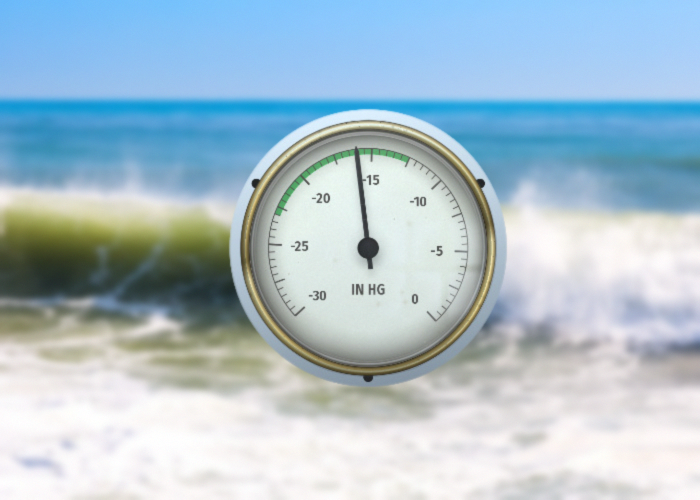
**-16** inHg
